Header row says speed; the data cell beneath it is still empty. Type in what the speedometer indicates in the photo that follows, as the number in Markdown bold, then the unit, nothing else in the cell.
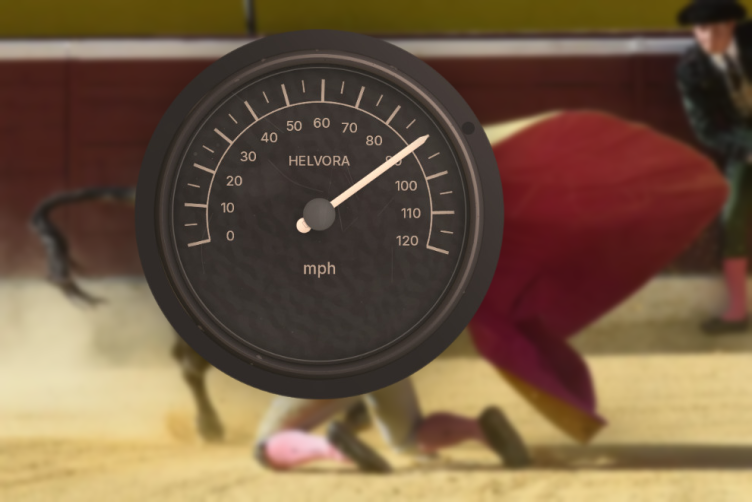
**90** mph
